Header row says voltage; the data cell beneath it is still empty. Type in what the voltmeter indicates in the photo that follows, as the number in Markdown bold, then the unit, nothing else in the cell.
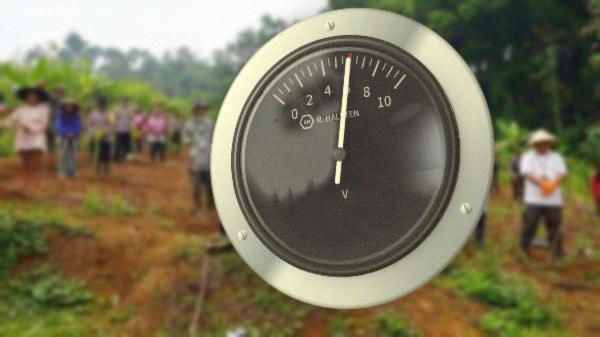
**6** V
